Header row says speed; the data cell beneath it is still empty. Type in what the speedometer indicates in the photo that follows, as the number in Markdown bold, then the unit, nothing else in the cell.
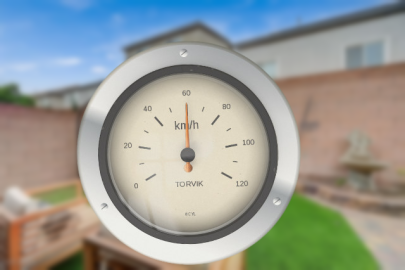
**60** km/h
